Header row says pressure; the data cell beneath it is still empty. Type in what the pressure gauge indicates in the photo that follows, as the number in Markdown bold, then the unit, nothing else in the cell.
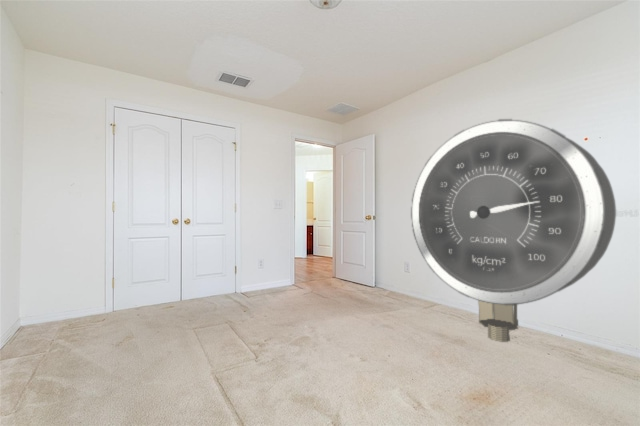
**80** kg/cm²
